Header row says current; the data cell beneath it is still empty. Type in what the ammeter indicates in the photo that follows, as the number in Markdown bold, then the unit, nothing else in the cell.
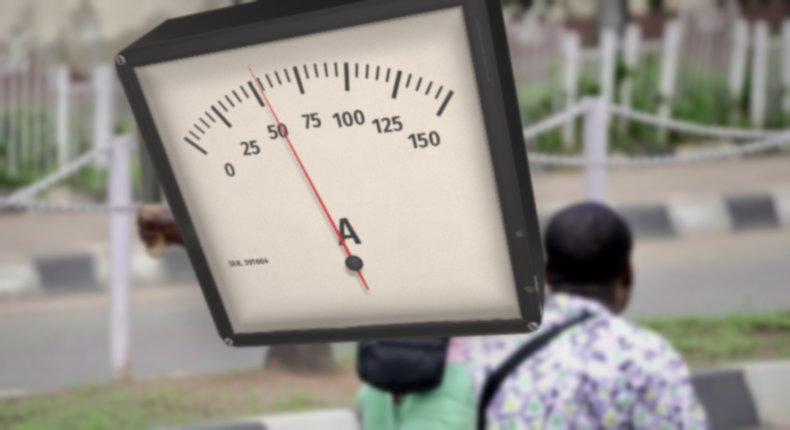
**55** A
